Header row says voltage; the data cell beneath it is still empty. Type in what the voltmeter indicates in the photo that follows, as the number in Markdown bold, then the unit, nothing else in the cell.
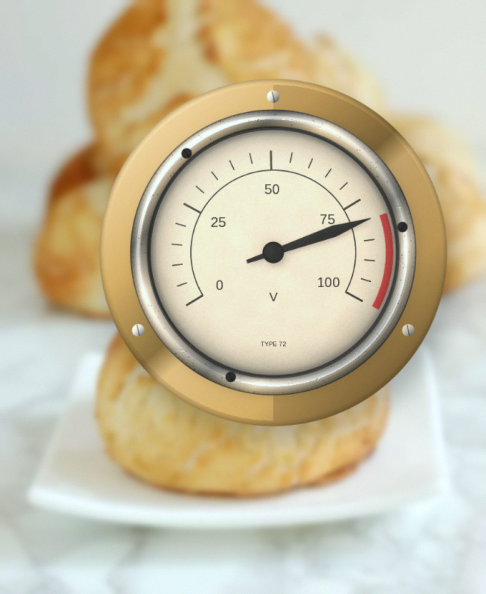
**80** V
